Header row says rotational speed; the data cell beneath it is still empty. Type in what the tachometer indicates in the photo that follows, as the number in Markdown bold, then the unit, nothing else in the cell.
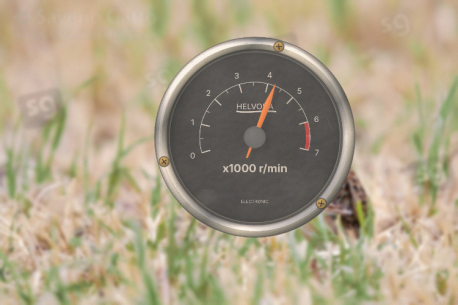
**4250** rpm
